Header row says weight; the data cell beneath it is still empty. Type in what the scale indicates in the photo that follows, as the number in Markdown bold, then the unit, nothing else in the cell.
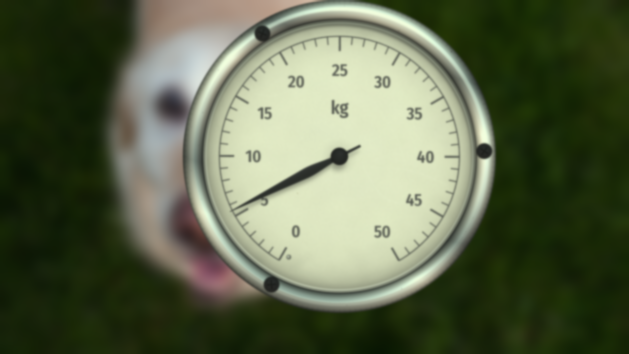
**5.5** kg
